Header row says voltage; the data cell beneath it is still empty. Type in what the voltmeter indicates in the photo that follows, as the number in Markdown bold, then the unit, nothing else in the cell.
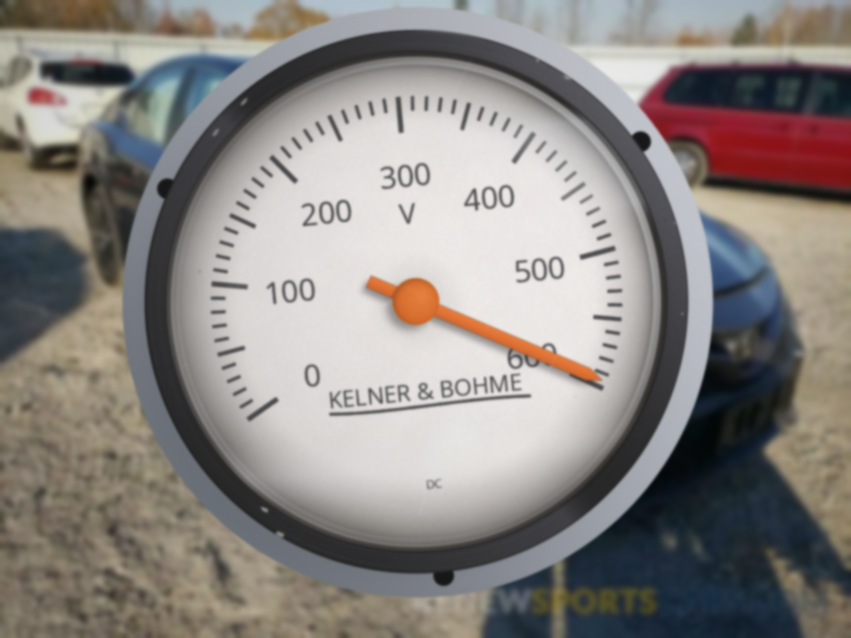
**595** V
